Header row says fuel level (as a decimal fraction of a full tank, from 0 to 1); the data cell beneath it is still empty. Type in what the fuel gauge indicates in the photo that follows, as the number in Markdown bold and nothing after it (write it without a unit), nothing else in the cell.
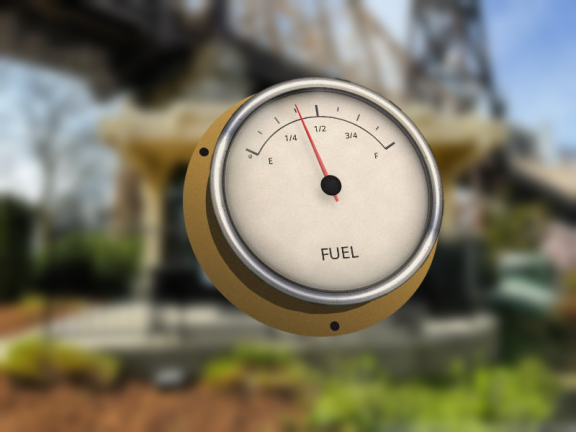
**0.375**
